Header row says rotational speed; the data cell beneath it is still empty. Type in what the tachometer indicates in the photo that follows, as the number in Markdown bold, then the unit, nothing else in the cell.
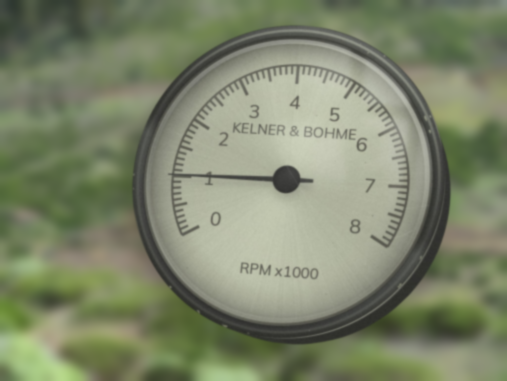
**1000** rpm
